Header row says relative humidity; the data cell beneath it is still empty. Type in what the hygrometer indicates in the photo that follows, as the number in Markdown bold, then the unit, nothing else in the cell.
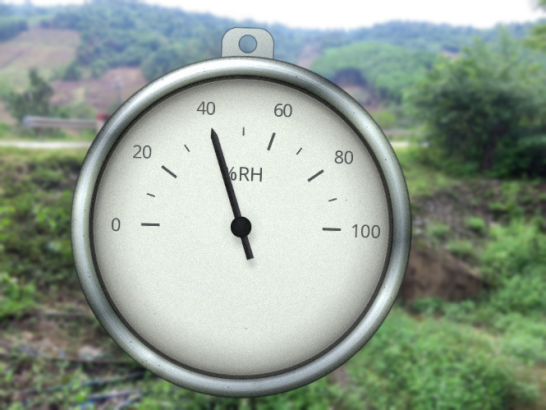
**40** %
